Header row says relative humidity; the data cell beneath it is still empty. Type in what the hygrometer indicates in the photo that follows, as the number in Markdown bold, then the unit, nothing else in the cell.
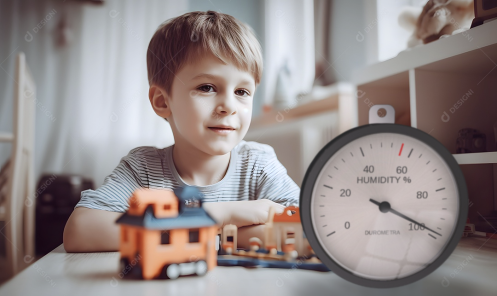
**98** %
